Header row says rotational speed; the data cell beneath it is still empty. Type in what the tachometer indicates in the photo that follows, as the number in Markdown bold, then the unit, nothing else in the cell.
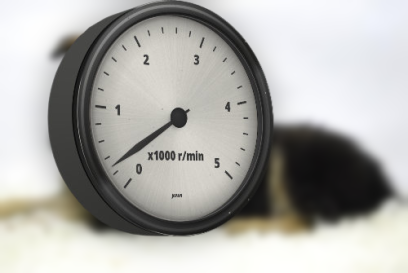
**300** rpm
